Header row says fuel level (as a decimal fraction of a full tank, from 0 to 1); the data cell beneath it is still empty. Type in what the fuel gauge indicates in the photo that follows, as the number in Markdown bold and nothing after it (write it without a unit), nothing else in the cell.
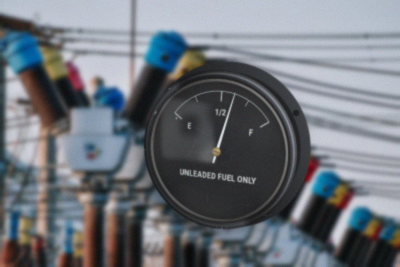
**0.625**
